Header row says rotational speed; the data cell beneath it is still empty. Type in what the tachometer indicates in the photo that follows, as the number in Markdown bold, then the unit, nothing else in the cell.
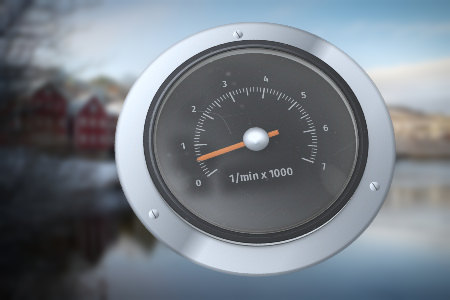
**500** rpm
